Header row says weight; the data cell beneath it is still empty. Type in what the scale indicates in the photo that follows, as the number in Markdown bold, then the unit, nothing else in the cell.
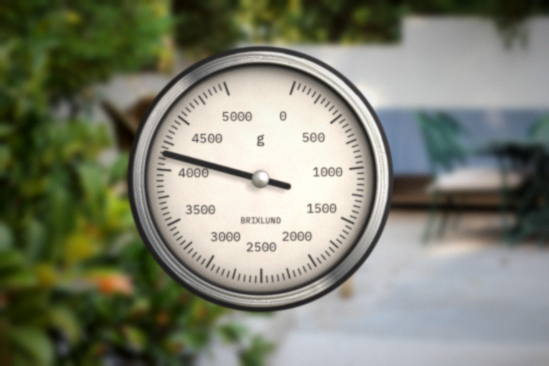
**4150** g
